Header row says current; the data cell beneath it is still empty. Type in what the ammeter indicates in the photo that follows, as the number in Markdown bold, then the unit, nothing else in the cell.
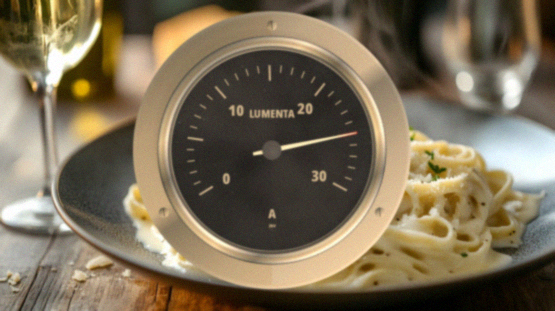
**25** A
